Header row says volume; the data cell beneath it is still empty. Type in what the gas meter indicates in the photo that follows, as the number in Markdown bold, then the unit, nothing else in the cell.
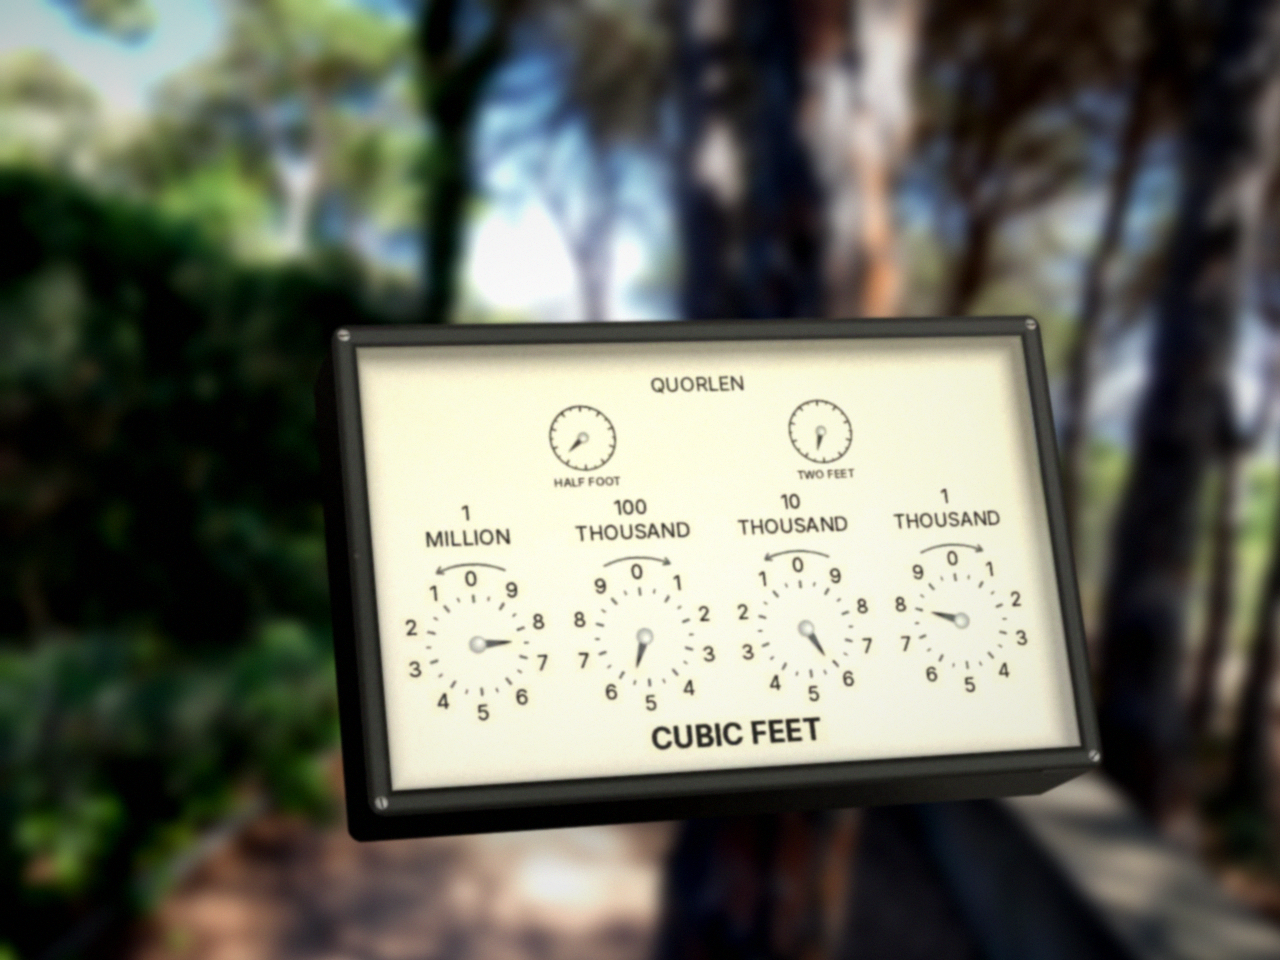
**755800** ft³
